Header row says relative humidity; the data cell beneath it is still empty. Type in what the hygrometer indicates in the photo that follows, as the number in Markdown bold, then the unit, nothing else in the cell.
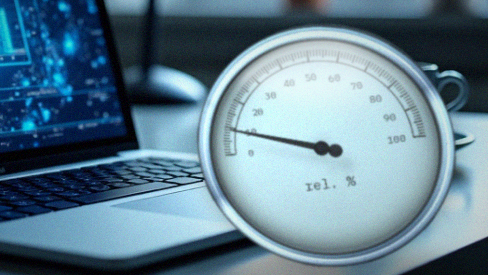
**10** %
